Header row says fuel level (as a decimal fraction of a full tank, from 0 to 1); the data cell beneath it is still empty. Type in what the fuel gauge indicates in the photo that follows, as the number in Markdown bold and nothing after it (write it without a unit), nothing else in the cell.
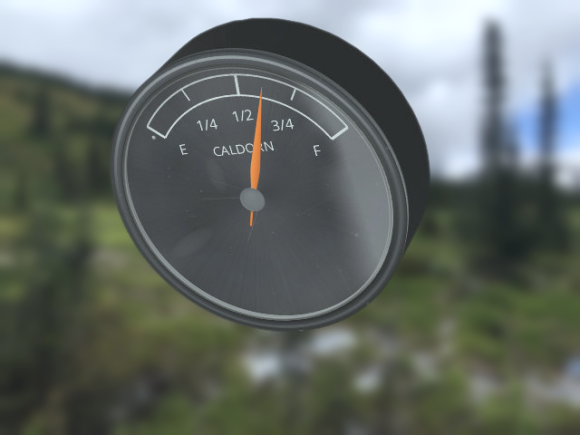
**0.625**
